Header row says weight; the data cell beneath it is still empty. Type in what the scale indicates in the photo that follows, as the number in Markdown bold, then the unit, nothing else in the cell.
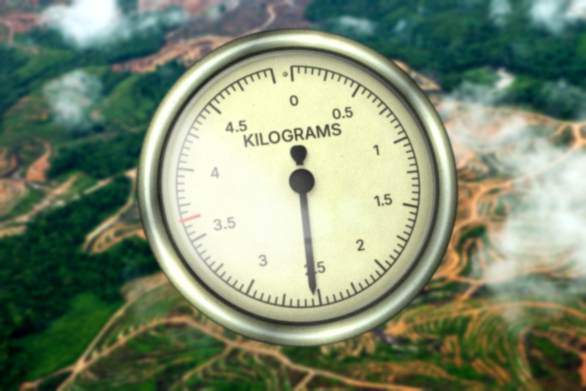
**2.55** kg
